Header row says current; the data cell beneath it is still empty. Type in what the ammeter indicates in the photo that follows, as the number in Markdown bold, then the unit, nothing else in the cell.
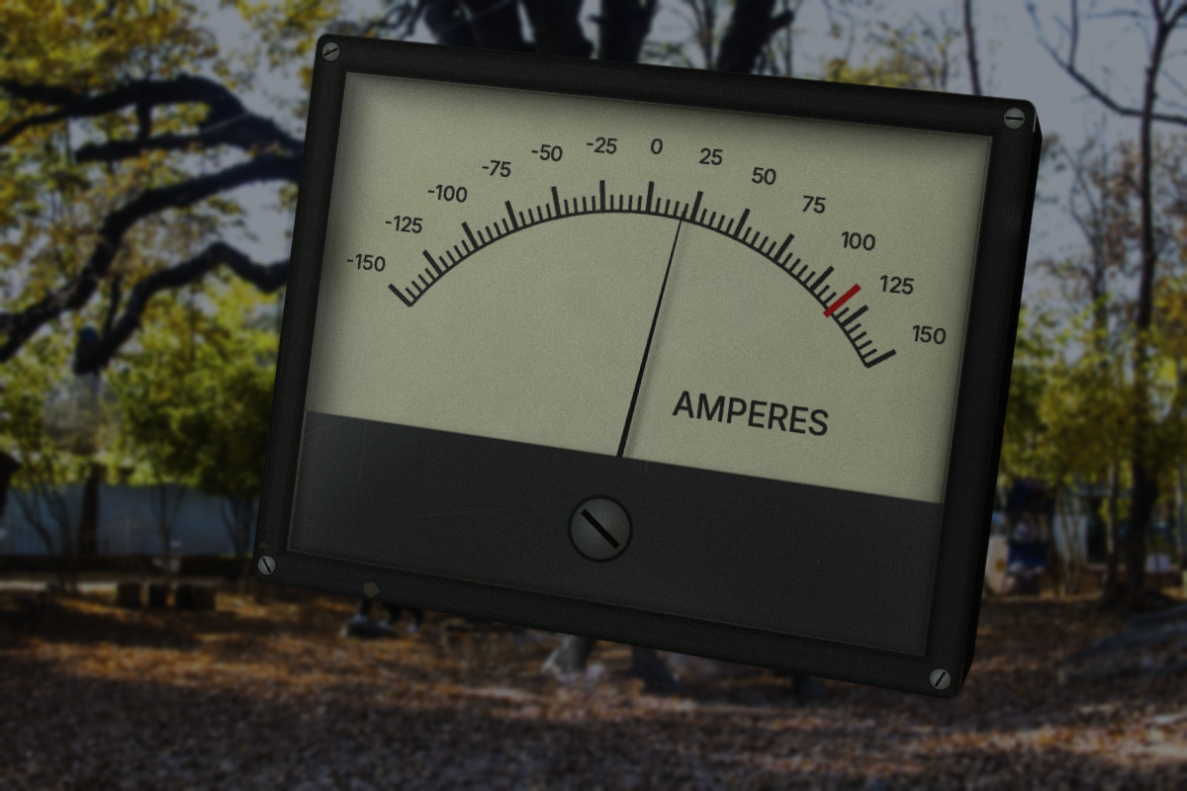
**20** A
